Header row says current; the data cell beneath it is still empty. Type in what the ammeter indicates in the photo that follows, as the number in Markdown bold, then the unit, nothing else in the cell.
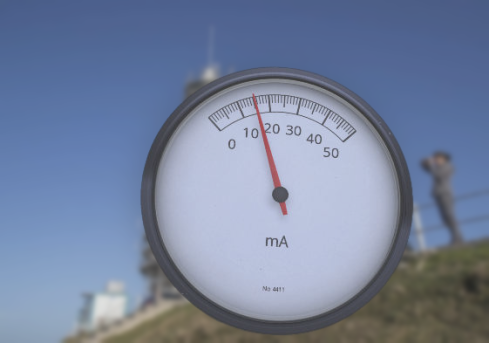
**15** mA
